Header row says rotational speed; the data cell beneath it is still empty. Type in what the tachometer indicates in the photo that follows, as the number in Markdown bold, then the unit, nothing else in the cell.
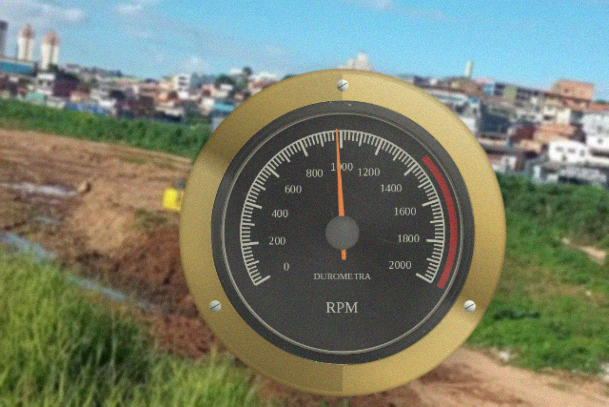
**980** rpm
